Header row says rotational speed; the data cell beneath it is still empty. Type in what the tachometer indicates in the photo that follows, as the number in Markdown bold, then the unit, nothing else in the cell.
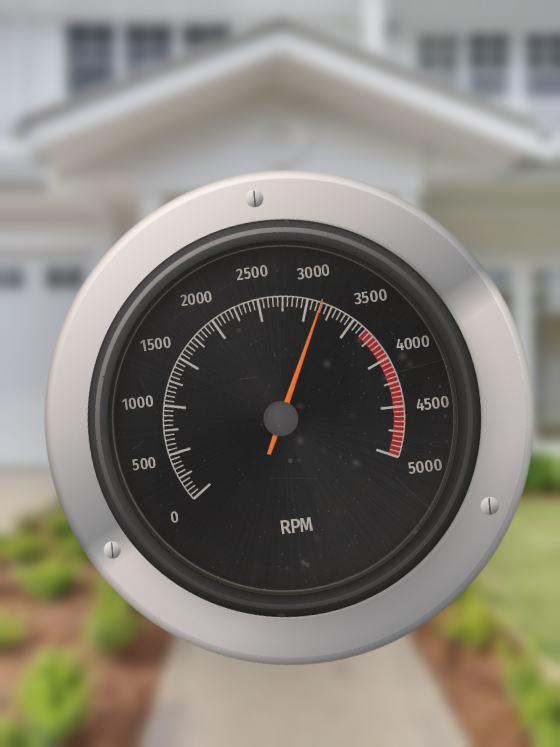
**3150** rpm
